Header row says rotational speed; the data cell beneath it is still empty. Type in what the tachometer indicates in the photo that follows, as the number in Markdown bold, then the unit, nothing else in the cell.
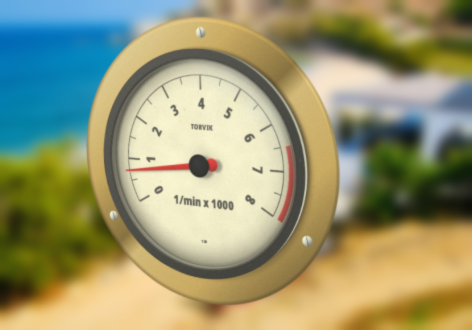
**750** rpm
